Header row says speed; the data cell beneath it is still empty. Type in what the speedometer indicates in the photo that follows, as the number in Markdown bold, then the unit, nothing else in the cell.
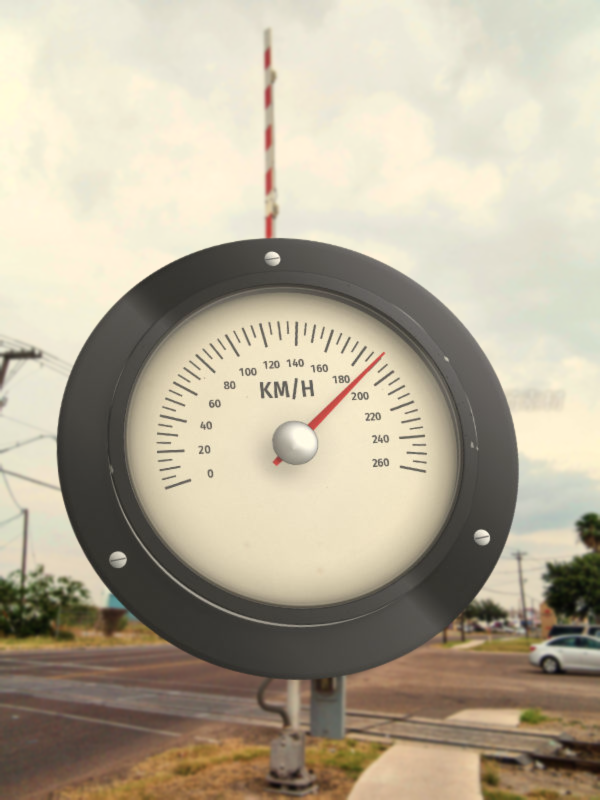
**190** km/h
